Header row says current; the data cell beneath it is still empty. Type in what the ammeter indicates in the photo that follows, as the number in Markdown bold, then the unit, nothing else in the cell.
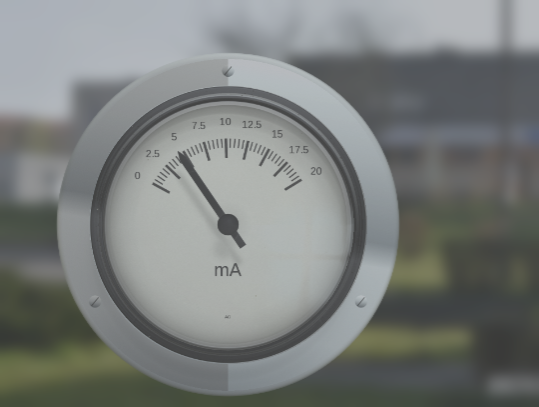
**4.5** mA
